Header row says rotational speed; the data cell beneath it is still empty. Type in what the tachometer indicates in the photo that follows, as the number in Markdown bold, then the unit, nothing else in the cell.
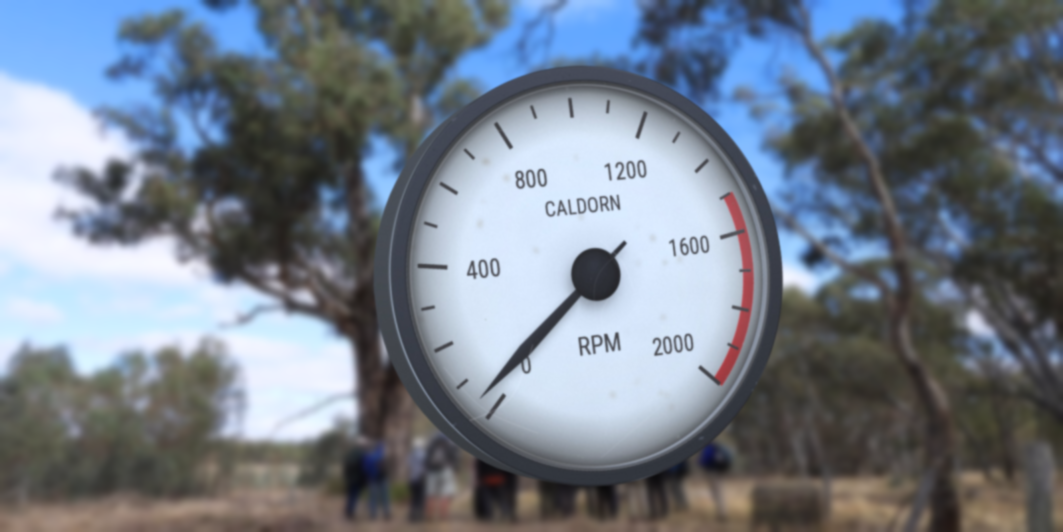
**50** rpm
